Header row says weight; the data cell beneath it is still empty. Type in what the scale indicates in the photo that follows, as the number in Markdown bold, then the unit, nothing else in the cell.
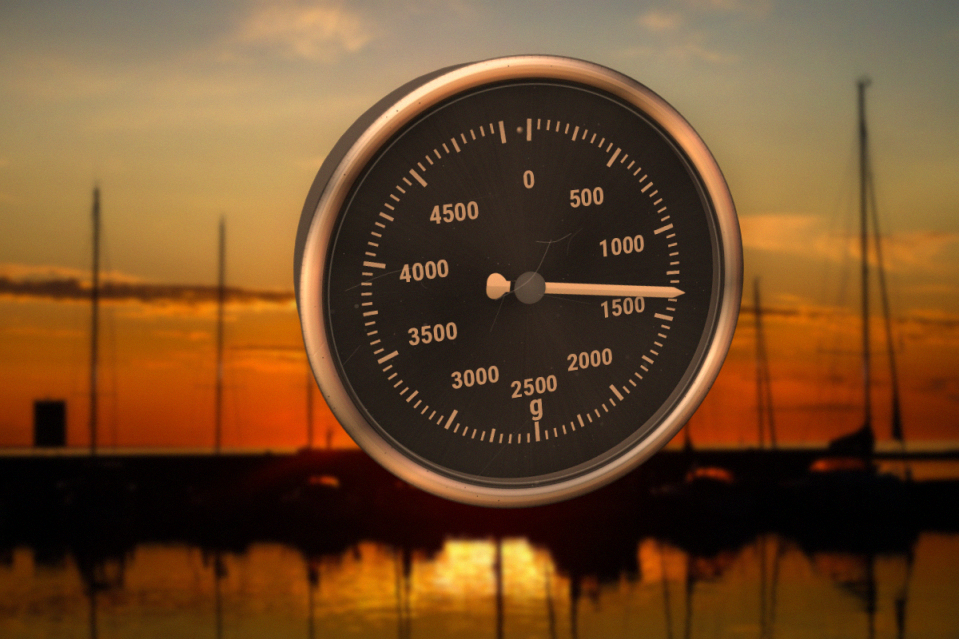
**1350** g
